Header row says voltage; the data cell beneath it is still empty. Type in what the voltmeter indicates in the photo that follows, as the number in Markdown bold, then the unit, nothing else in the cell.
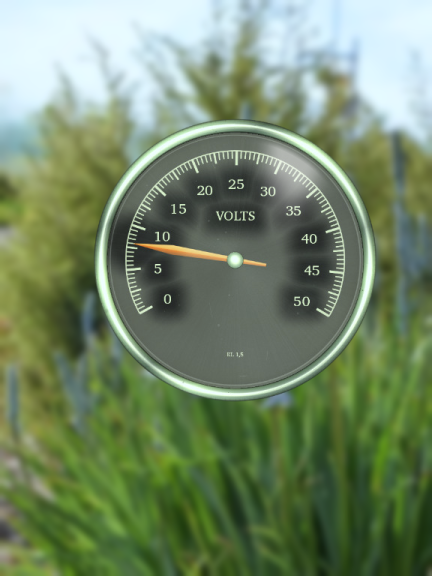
**8** V
